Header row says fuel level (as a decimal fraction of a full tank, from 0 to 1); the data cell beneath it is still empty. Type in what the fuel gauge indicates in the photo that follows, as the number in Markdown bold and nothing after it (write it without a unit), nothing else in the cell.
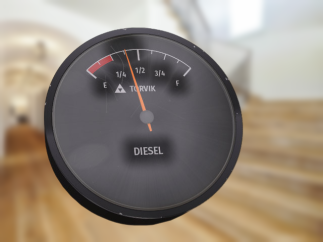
**0.375**
